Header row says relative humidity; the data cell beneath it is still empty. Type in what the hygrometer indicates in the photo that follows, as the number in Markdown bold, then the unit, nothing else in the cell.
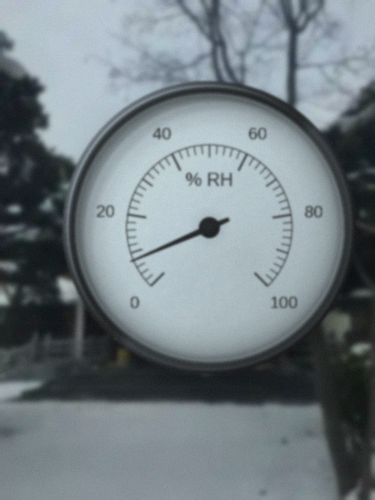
**8** %
